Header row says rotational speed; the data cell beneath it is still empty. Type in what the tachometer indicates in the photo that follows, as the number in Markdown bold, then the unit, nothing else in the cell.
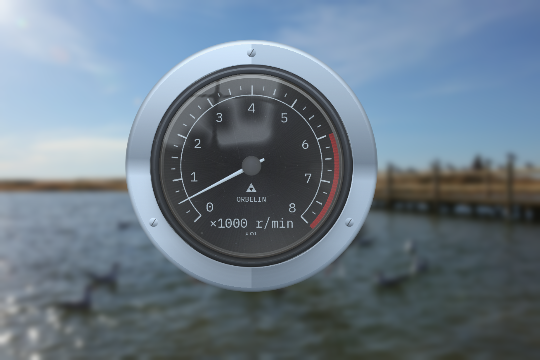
**500** rpm
